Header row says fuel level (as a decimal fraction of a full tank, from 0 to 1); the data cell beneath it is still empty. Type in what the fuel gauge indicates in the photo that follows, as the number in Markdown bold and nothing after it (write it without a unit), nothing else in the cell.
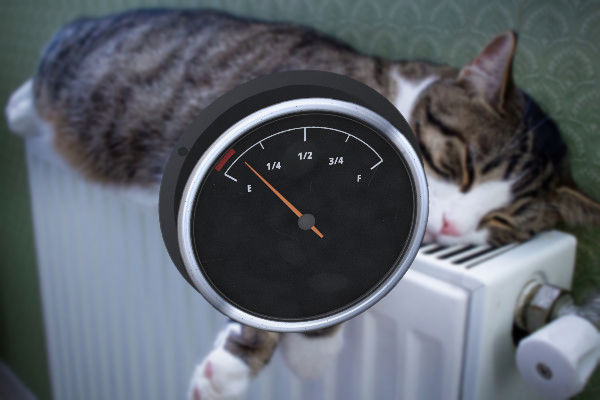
**0.125**
